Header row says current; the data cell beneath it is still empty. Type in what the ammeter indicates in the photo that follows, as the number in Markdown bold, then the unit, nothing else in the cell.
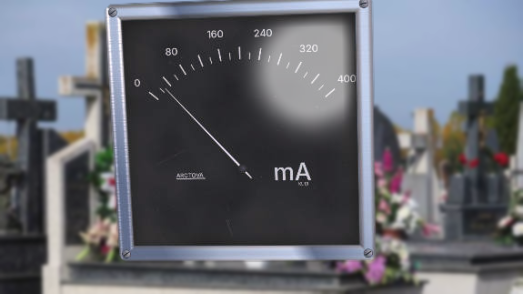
**30** mA
